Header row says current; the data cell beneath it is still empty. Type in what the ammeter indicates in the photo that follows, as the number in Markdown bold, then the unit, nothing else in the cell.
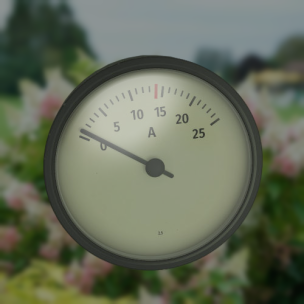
**1** A
